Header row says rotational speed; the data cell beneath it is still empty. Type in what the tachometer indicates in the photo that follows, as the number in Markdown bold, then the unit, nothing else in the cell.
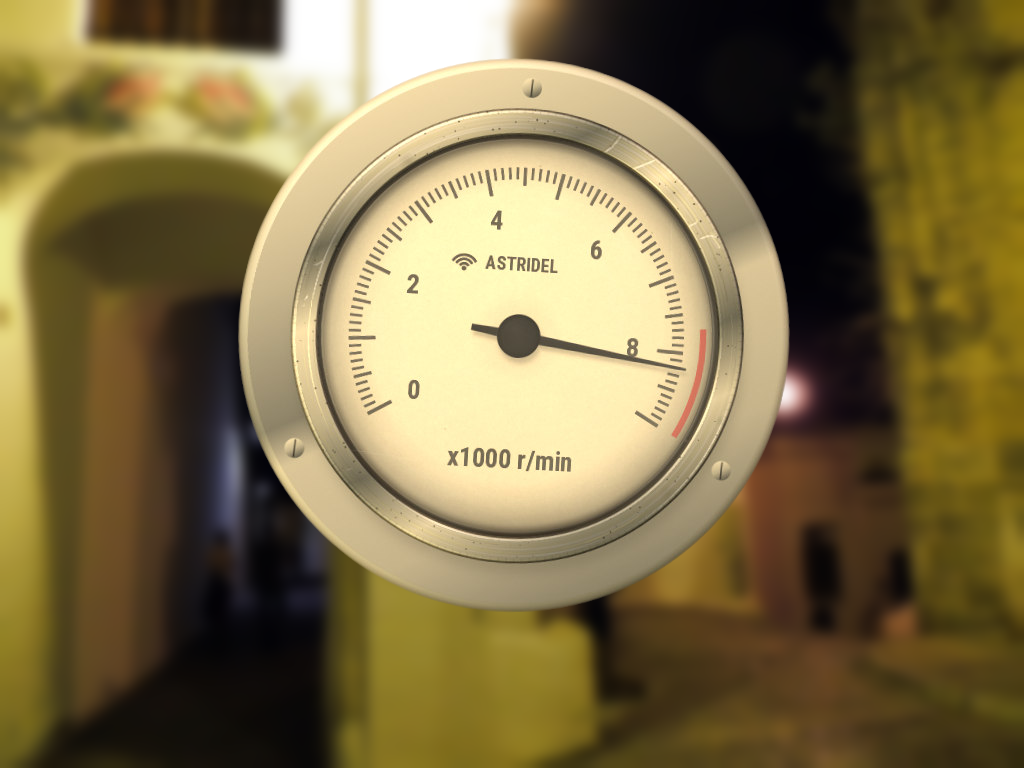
**8200** rpm
